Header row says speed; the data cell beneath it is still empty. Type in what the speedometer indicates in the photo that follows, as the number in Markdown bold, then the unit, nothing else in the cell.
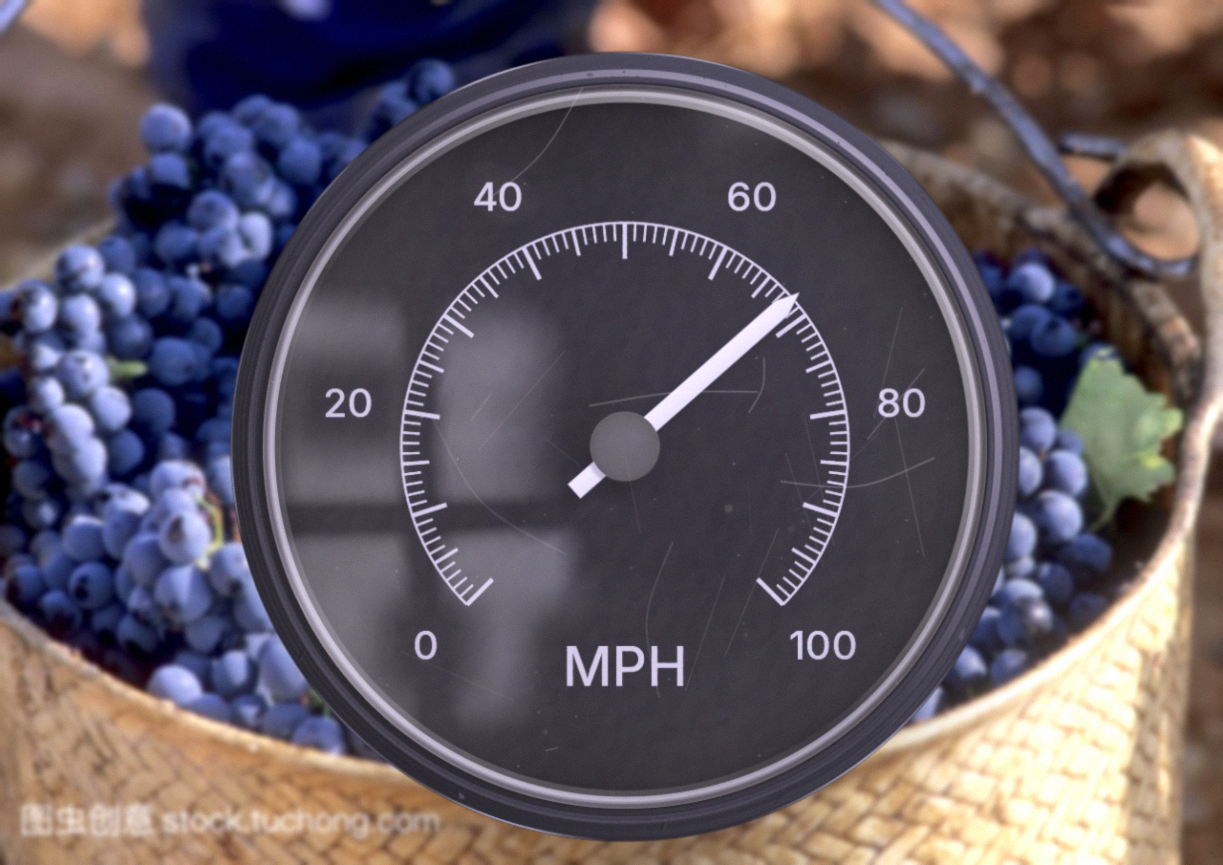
**68** mph
